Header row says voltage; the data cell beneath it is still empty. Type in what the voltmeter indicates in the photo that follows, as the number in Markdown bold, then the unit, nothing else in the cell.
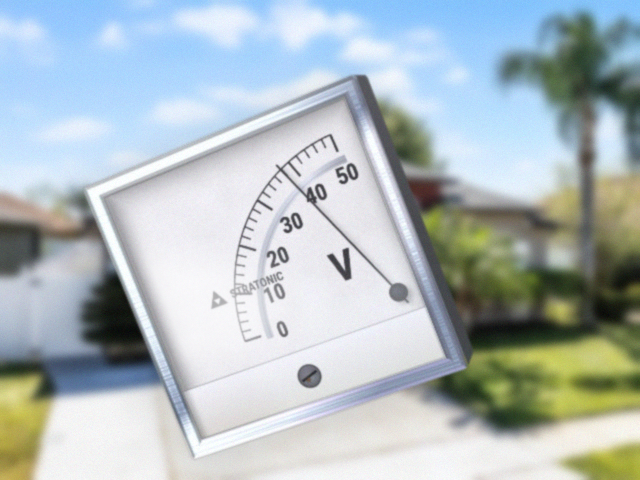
**38** V
